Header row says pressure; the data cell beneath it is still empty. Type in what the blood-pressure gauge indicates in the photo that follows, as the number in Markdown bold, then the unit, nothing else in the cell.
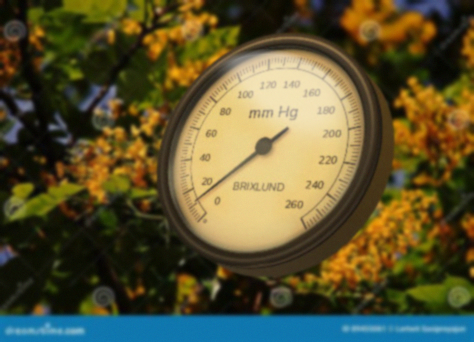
**10** mmHg
